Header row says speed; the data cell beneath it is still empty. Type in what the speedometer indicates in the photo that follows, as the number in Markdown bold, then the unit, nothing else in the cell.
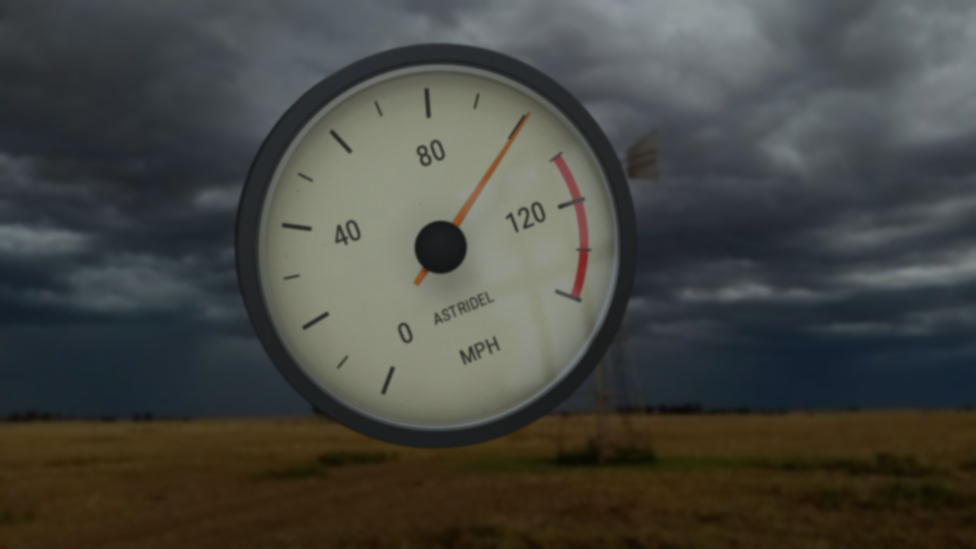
**100** mph
